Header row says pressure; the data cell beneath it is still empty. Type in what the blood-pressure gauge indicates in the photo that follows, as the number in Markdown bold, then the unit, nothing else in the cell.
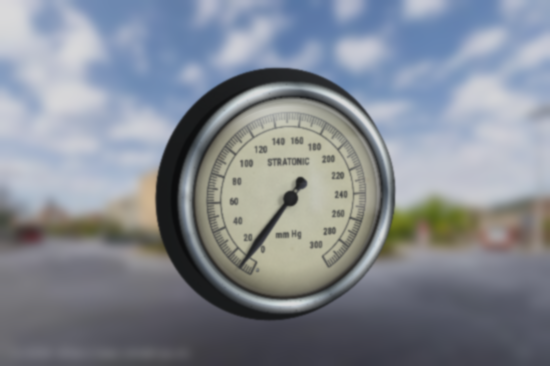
**10** mmHg
